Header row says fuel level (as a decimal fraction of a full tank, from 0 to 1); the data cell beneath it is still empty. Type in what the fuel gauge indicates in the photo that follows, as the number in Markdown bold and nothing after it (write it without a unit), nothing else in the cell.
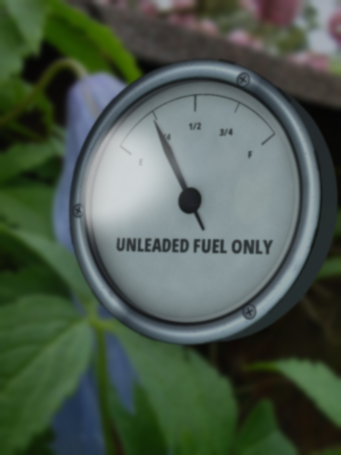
**0.25**
